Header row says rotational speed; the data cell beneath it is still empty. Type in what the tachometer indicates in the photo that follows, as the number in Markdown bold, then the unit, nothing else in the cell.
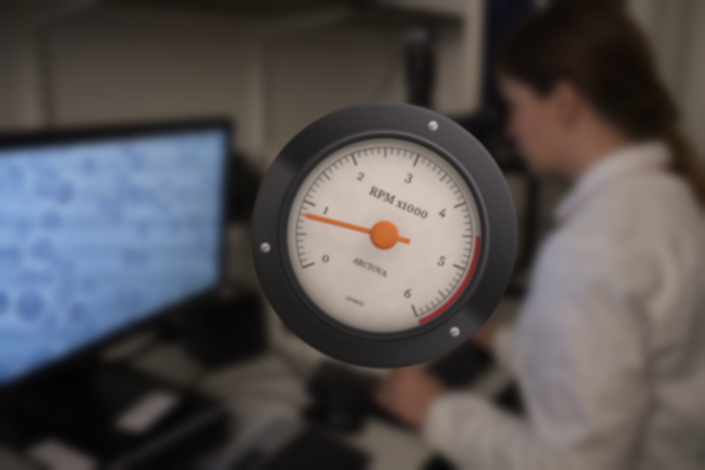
**800** rpm
